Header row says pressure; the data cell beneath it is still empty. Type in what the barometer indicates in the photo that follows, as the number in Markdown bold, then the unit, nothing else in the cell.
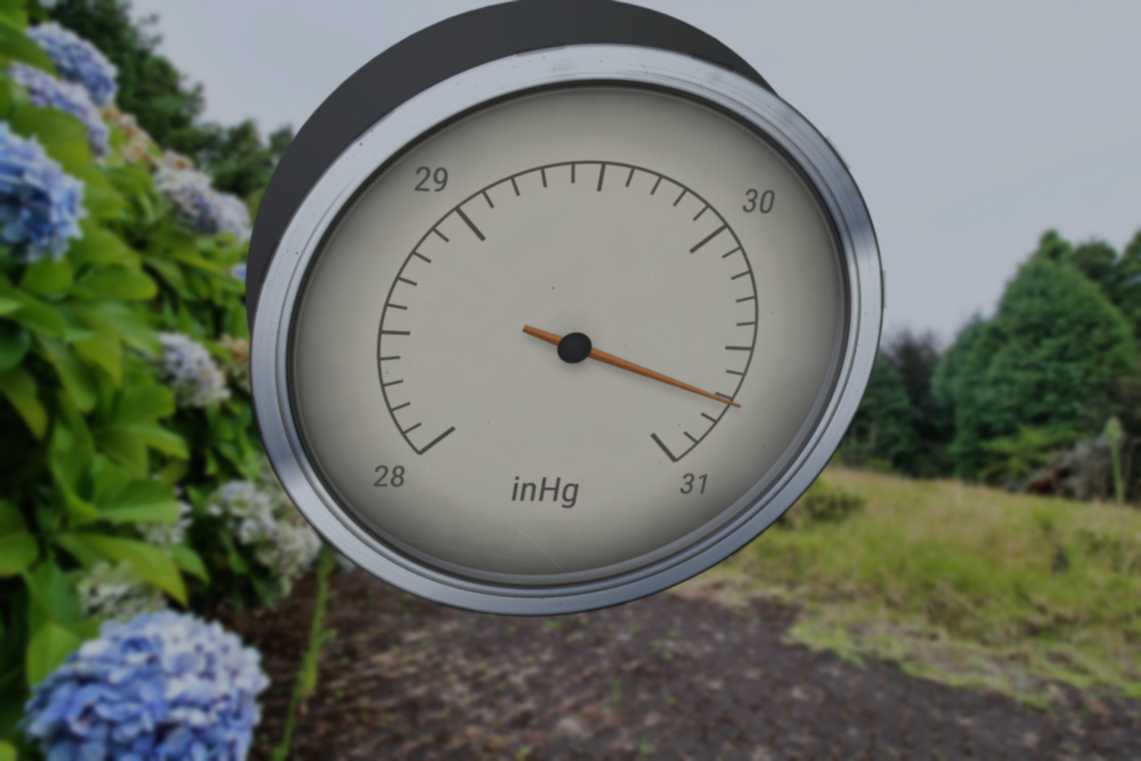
**30.7** inHg
